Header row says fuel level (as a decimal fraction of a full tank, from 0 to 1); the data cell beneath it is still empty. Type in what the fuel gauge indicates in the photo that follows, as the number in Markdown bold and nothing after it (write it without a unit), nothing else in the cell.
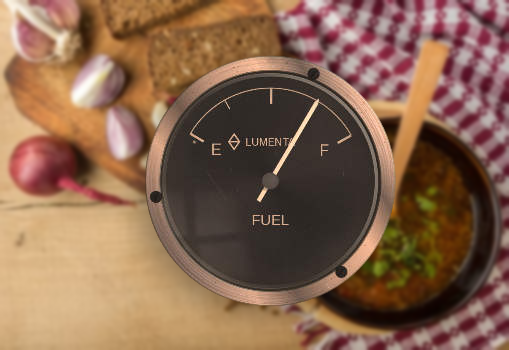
**0.75**
